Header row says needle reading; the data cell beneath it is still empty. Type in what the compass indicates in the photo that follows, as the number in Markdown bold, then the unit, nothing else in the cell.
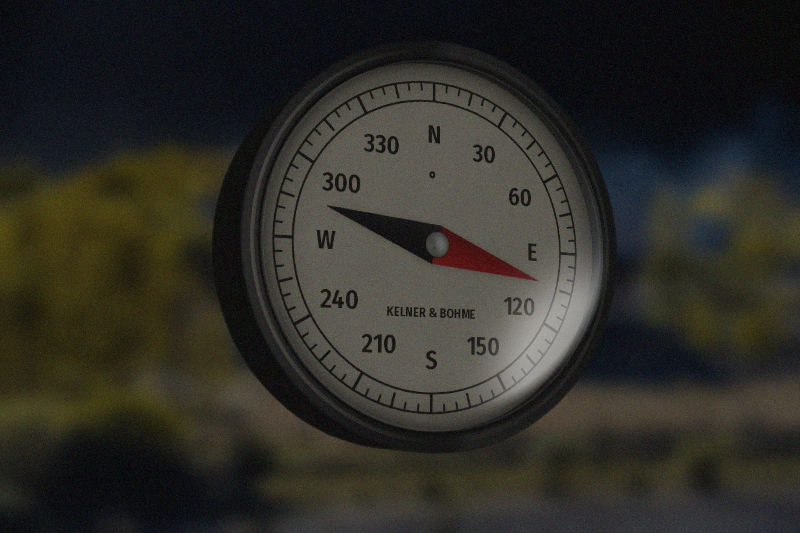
**105** °
